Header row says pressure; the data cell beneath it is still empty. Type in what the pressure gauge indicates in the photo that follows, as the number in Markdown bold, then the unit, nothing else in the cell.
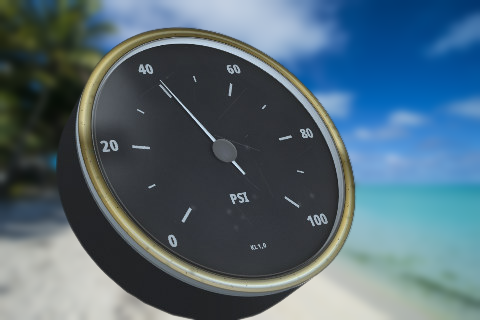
**40** psi
